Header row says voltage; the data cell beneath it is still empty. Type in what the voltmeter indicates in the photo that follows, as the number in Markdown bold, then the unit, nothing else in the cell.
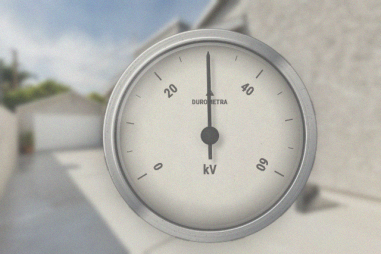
**30** kV
